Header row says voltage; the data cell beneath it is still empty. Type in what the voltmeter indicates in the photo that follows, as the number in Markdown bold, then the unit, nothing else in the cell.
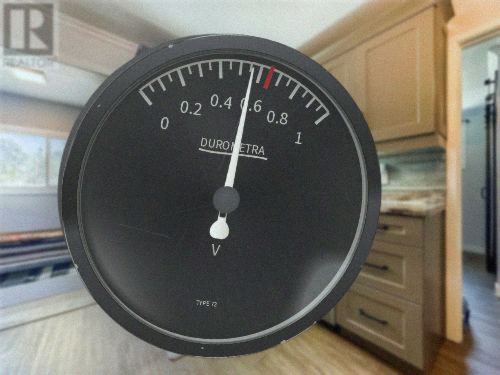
**0.55** V
